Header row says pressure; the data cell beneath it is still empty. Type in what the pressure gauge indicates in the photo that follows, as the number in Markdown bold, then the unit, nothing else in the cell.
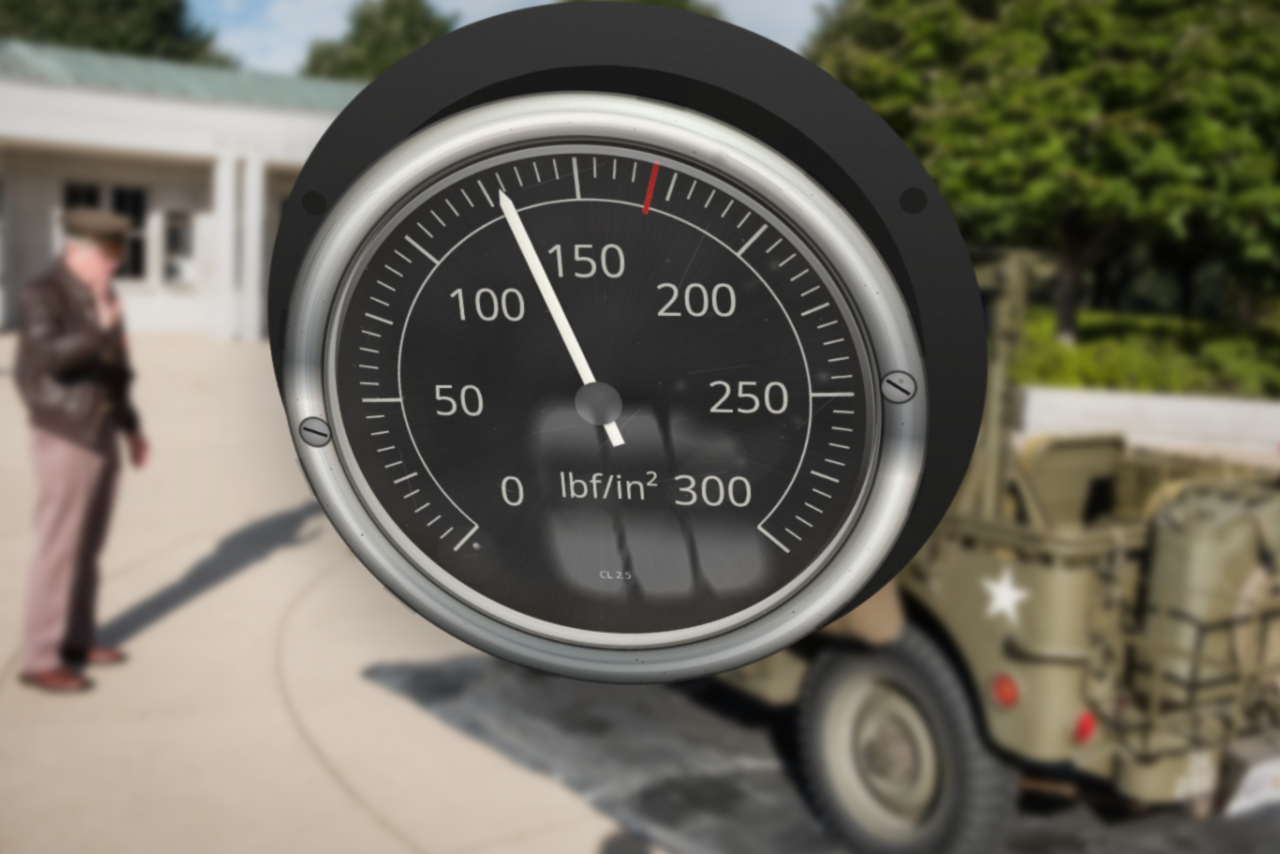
**130** psi
